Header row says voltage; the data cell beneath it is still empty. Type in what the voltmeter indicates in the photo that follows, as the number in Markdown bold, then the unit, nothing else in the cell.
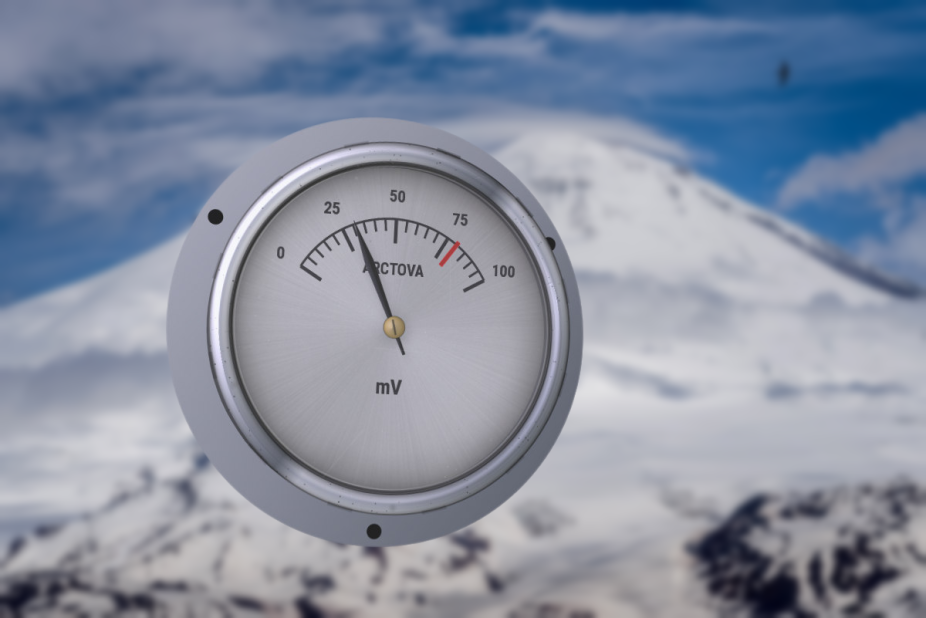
**30** mV
